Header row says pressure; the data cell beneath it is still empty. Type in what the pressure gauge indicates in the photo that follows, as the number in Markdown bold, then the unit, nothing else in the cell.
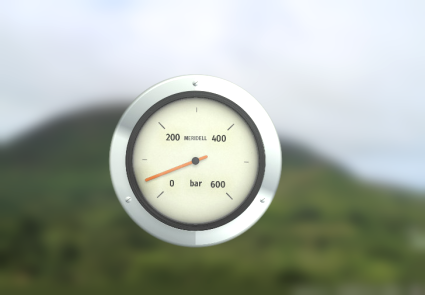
**50** bar
